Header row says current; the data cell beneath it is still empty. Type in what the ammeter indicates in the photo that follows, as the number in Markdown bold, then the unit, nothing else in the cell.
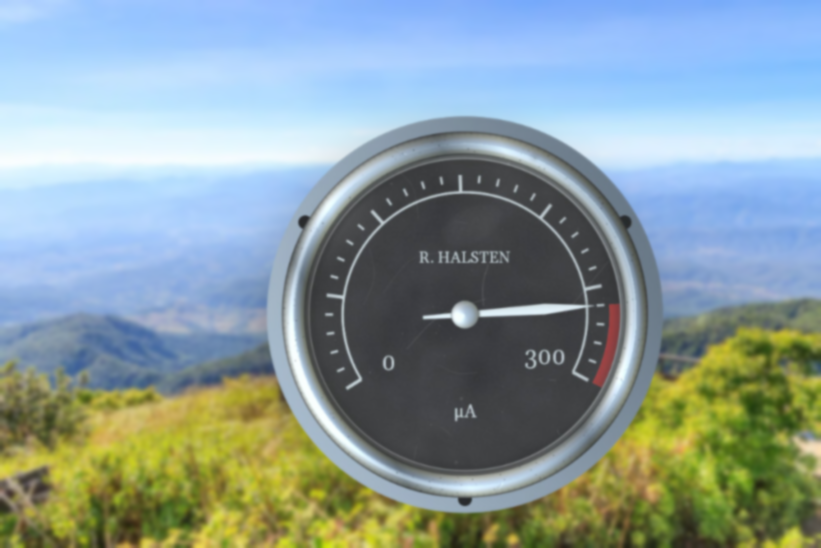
**260** µA
